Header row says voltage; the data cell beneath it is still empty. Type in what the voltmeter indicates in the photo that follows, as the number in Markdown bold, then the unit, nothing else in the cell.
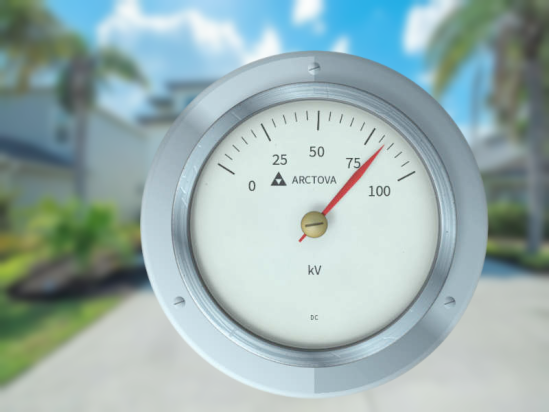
**82.5** kV
